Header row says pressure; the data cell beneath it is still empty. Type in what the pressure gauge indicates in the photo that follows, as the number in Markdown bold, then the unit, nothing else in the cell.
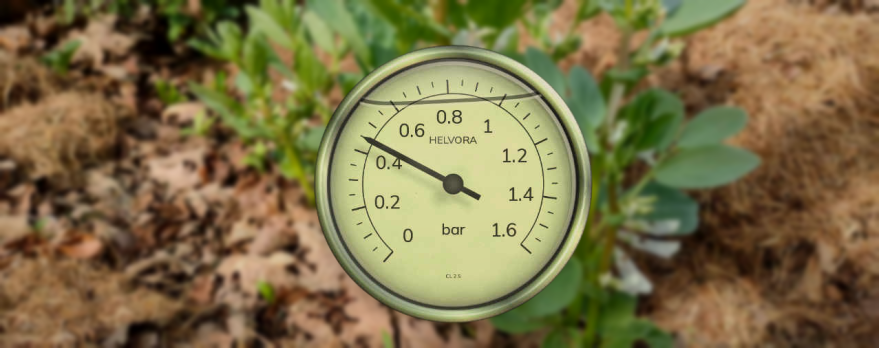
**0.45** bar
